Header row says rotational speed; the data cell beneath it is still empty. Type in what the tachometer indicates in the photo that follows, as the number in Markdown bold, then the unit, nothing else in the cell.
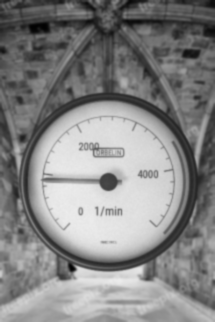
**900** rpm
